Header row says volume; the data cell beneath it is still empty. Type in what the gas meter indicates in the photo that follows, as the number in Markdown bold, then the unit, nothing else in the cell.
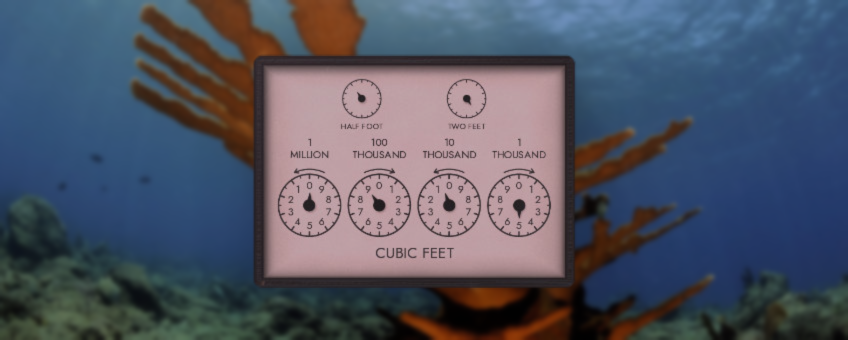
**990500** ft³
